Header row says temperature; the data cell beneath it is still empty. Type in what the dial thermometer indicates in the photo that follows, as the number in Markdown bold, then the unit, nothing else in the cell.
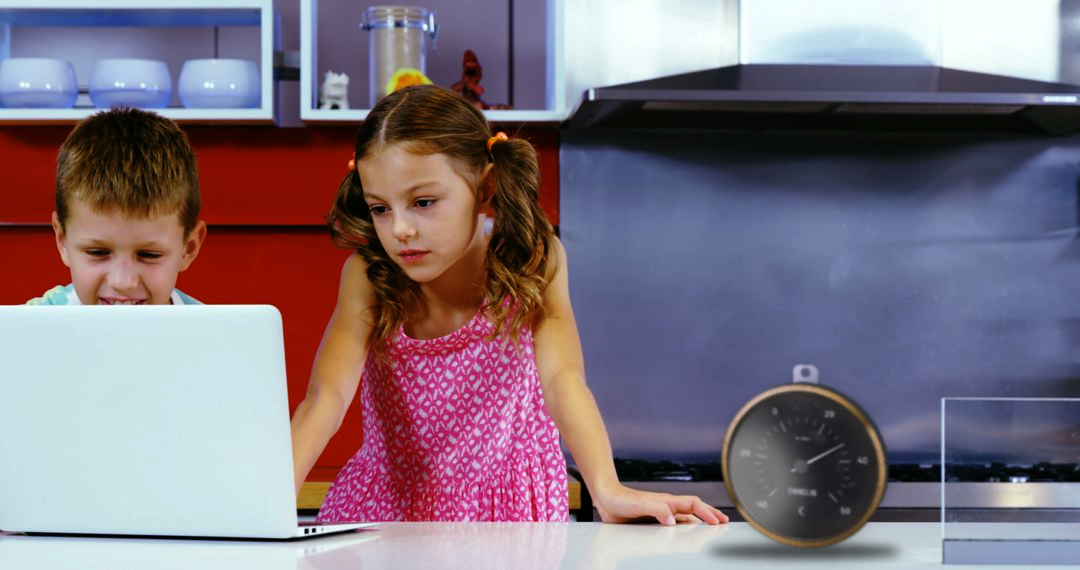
**32** °C
